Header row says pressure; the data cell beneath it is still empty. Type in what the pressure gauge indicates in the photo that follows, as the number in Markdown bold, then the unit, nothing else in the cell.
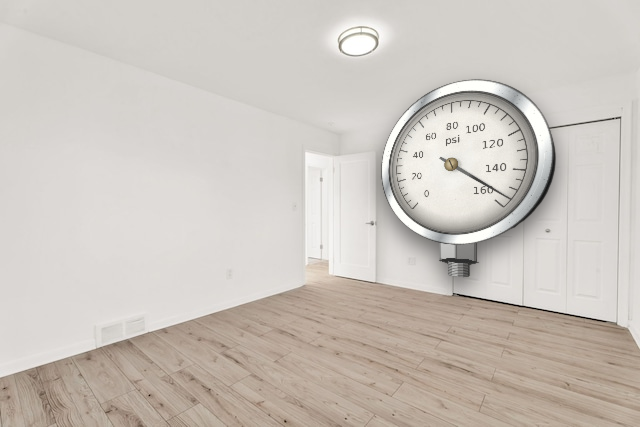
**155** psi
